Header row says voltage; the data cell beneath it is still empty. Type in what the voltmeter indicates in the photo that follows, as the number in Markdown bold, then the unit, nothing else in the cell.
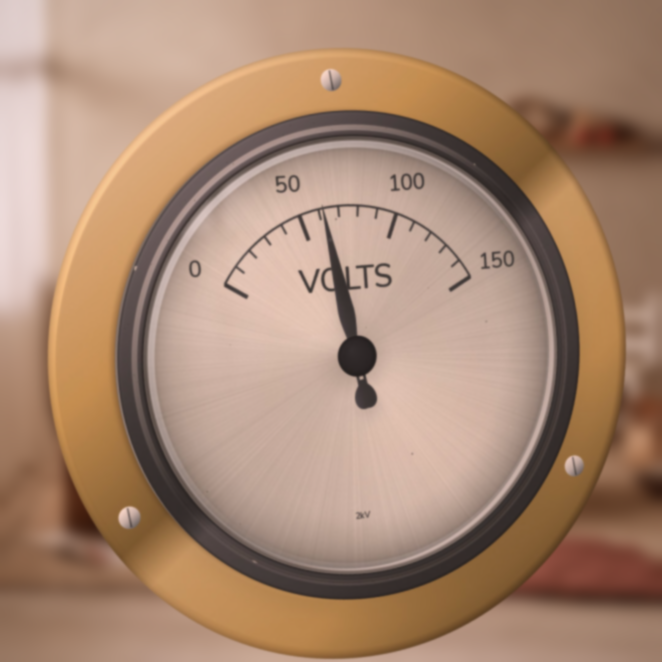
**60** V
